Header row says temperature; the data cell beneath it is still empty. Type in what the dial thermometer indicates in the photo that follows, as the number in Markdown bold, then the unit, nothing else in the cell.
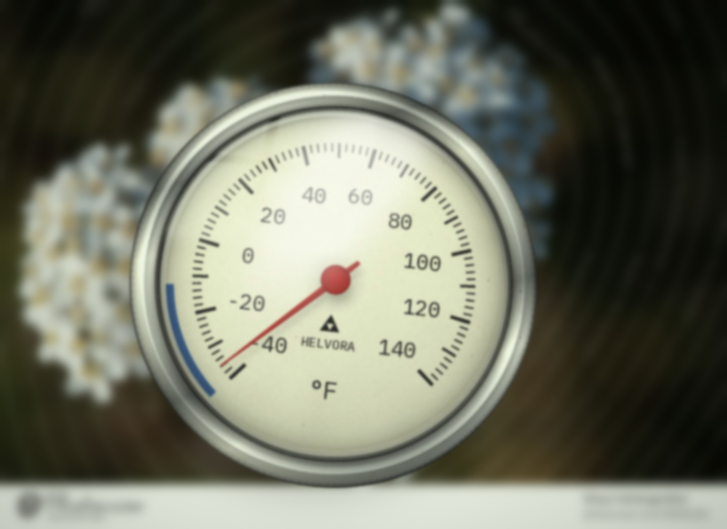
**-36** °F
